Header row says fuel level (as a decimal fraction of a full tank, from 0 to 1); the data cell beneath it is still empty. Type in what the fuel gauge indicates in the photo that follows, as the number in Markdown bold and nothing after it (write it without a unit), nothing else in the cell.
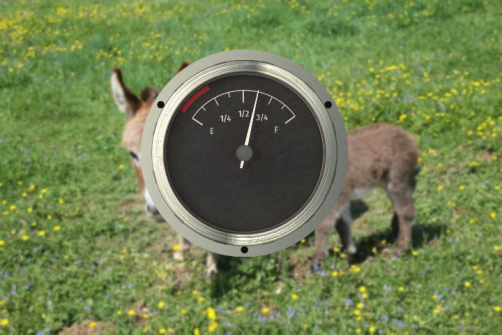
**0.625**
